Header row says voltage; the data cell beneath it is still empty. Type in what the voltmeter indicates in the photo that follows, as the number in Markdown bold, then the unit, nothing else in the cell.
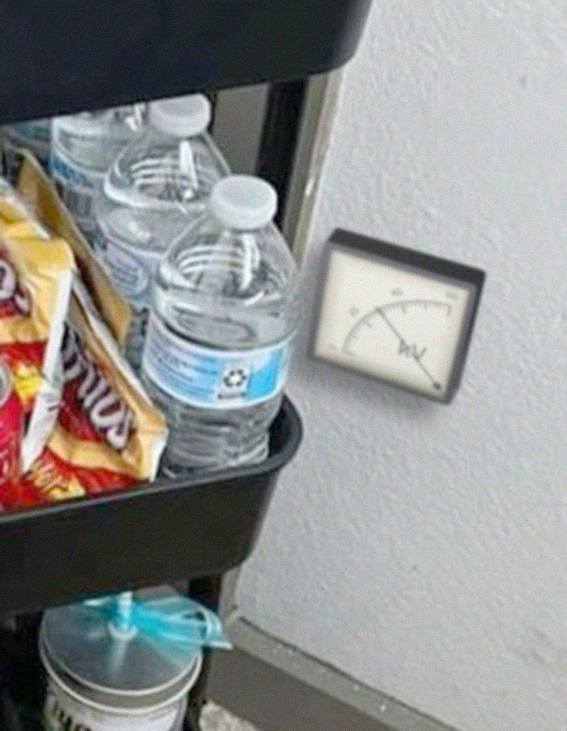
**30** kV
